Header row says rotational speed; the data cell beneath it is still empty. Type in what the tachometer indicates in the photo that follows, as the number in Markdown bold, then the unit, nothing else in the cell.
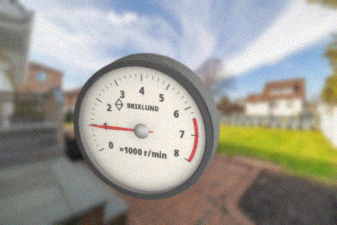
**1000** rpm
